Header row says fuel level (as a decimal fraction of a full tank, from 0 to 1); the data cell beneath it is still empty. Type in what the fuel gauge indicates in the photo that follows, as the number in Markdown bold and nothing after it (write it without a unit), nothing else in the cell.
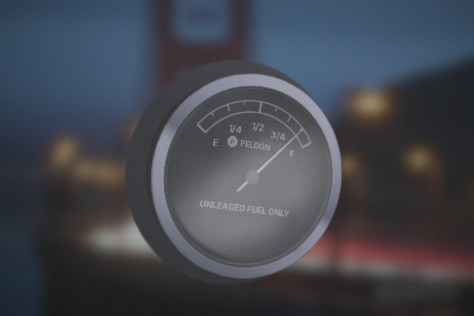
**0.875**
